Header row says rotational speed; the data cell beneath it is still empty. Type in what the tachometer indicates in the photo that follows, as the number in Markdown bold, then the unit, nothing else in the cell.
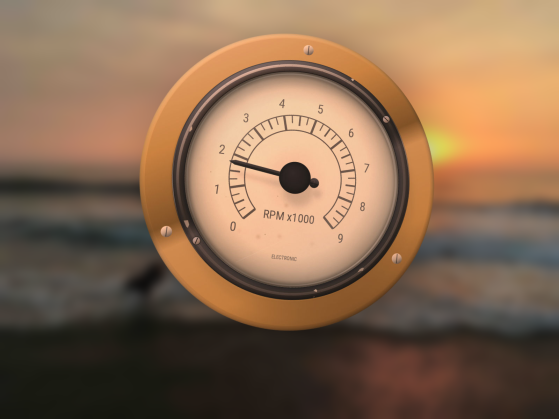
**1750** rpm
